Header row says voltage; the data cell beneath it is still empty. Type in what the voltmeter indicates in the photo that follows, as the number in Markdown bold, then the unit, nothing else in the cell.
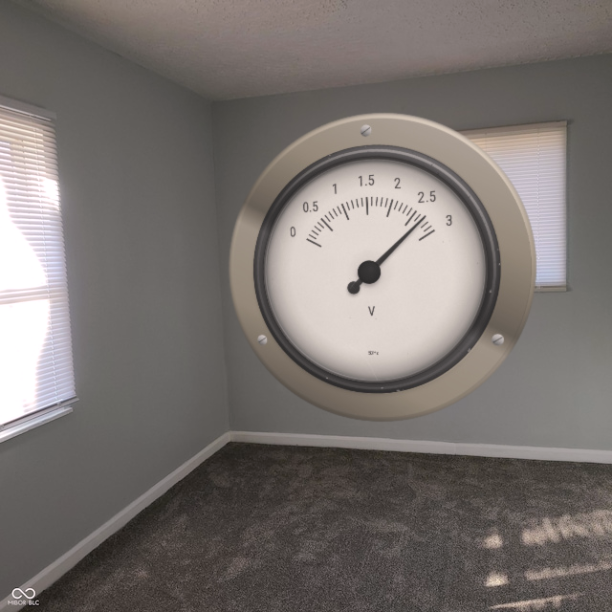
**2.7** V
